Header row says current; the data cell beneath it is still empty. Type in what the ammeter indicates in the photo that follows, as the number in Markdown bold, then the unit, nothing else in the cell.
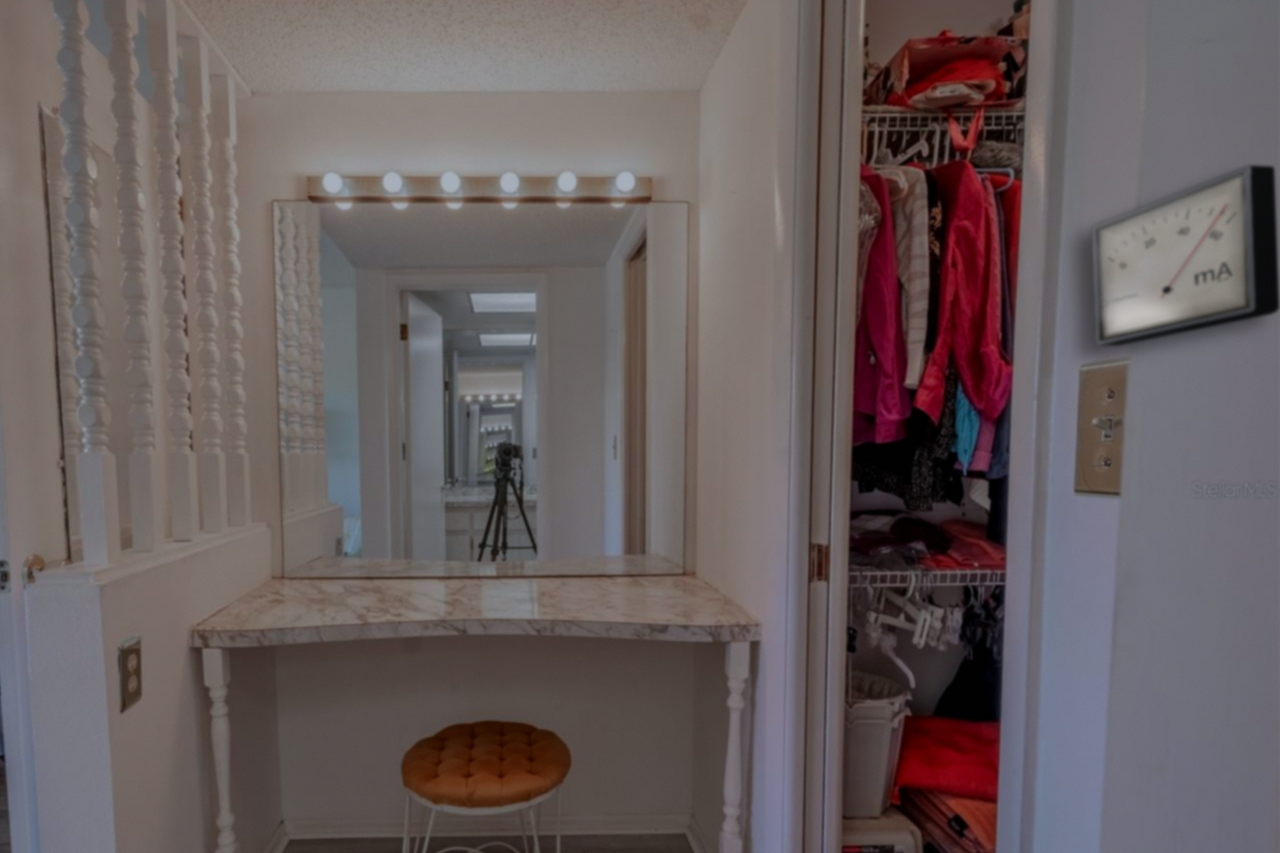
**55** mA
